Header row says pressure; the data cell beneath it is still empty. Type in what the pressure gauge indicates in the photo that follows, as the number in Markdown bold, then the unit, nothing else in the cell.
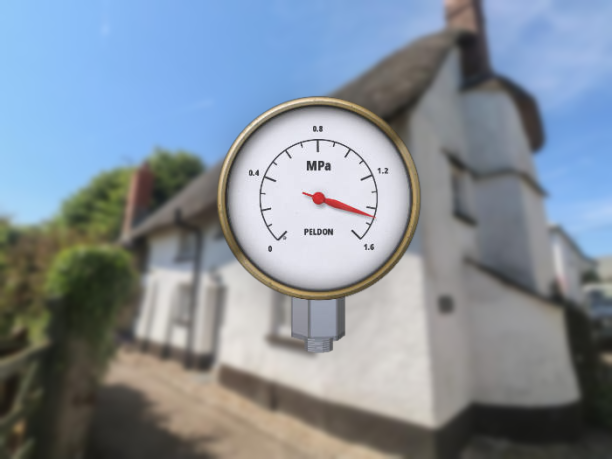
**1.45** MPa
